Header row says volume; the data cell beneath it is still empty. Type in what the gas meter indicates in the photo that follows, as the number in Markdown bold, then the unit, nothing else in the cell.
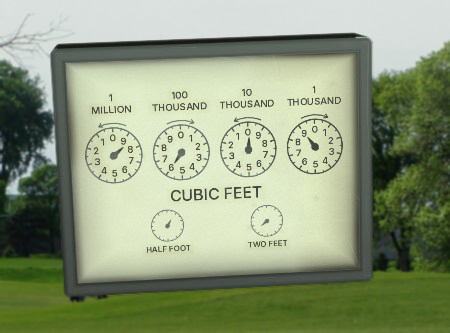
**859900** ft³
